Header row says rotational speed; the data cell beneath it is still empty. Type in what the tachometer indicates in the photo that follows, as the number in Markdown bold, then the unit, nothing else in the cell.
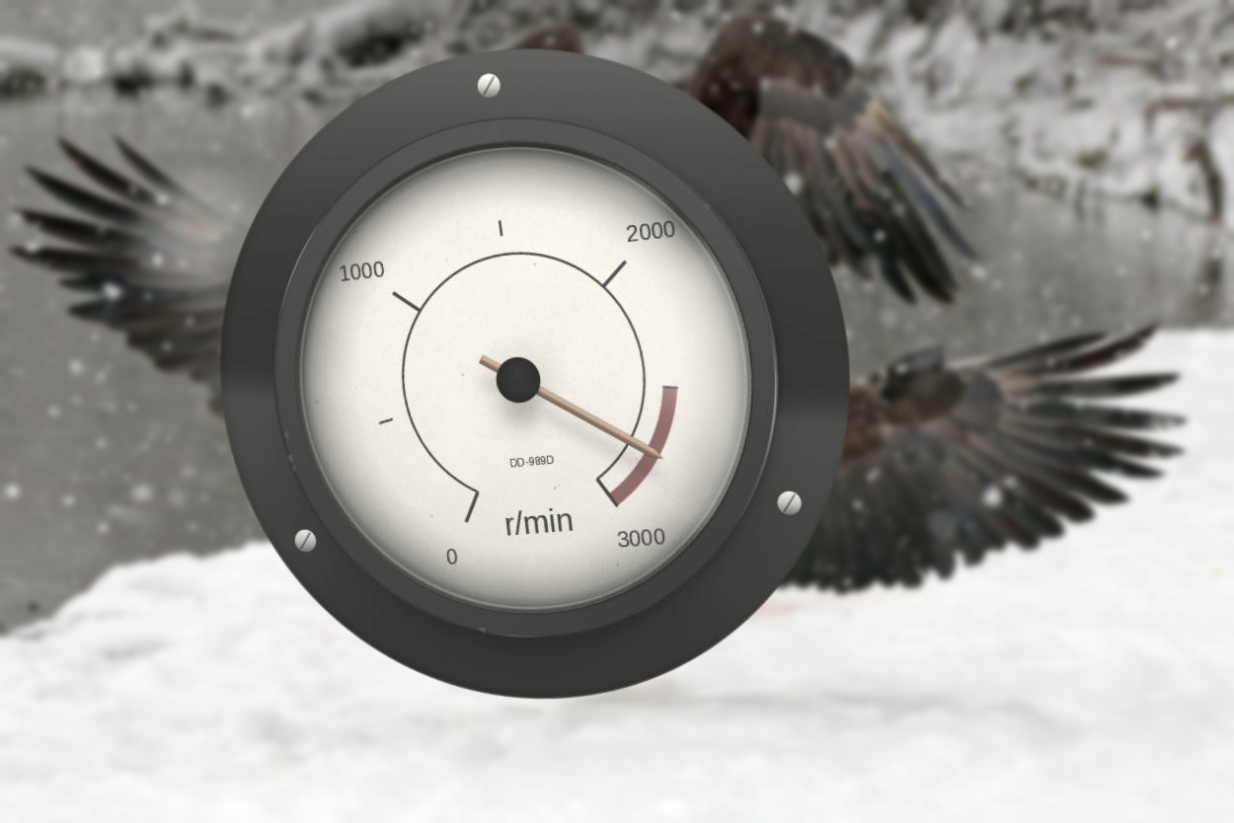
**2750** rpm
